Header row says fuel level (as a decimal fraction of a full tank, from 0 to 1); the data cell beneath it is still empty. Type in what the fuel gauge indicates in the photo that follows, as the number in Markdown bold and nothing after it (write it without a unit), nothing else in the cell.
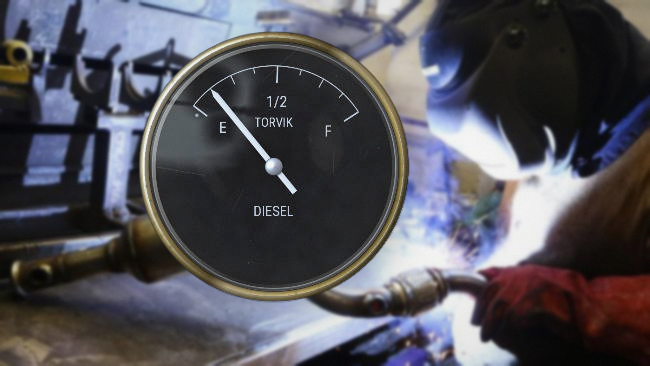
**0.125**
